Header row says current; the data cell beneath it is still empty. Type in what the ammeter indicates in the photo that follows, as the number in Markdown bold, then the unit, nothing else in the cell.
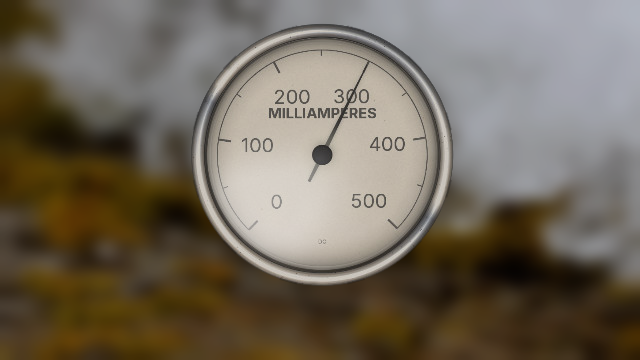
**300** mA
